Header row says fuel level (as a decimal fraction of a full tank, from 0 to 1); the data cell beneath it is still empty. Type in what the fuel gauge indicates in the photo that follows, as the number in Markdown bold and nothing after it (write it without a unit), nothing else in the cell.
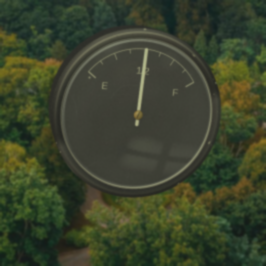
**0.5**
